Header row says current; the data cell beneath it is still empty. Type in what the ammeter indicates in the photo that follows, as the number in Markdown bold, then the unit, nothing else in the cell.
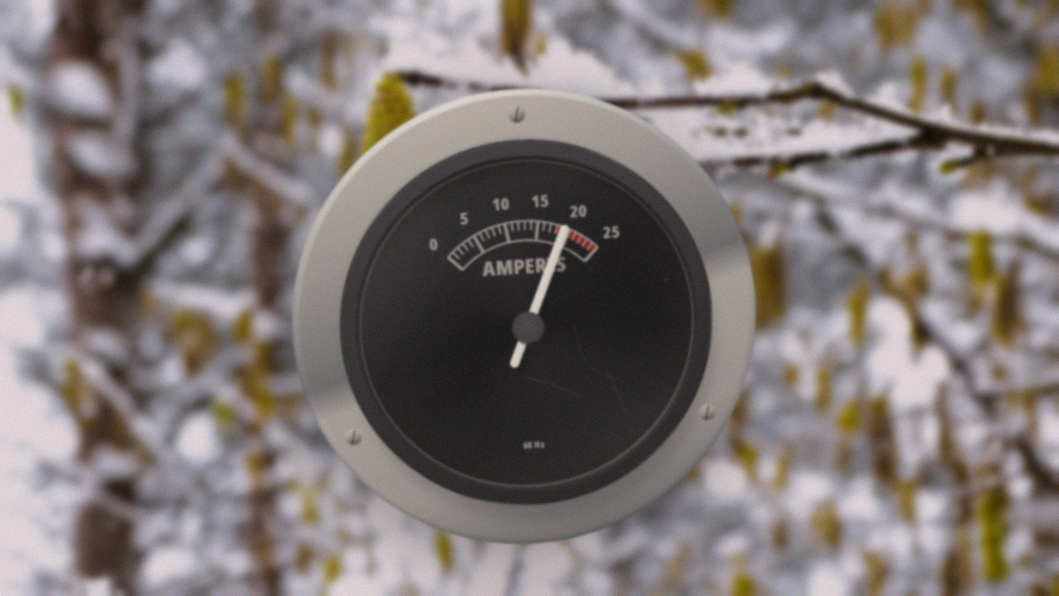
**19** A
